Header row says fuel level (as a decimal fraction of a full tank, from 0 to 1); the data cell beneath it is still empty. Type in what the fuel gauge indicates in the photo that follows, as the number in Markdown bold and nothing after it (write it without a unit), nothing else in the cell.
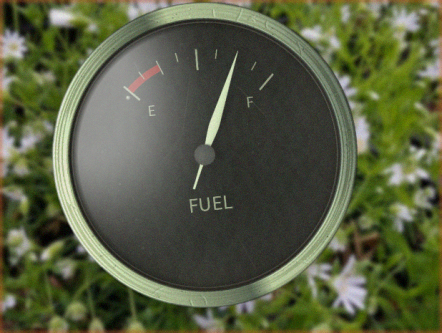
**0.75**
